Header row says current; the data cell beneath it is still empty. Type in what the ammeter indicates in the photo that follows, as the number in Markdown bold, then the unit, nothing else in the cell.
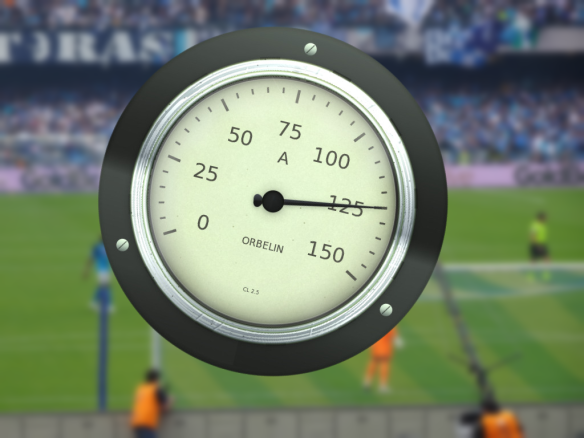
**125** A
